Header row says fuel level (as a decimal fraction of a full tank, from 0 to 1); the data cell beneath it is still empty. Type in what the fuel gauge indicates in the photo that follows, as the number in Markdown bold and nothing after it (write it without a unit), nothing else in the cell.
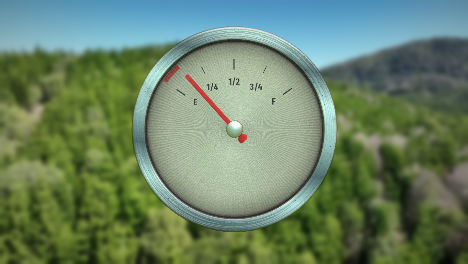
**0.125**
